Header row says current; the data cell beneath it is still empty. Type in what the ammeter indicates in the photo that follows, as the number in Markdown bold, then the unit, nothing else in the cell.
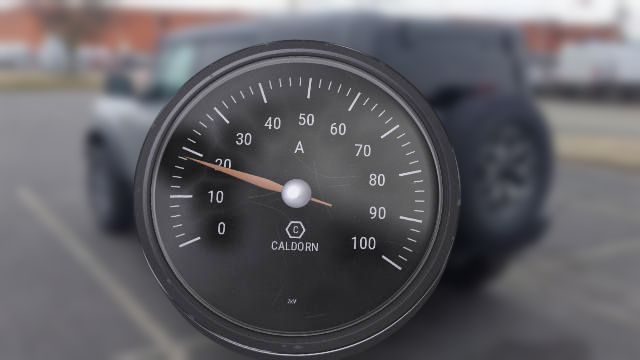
**18** A
